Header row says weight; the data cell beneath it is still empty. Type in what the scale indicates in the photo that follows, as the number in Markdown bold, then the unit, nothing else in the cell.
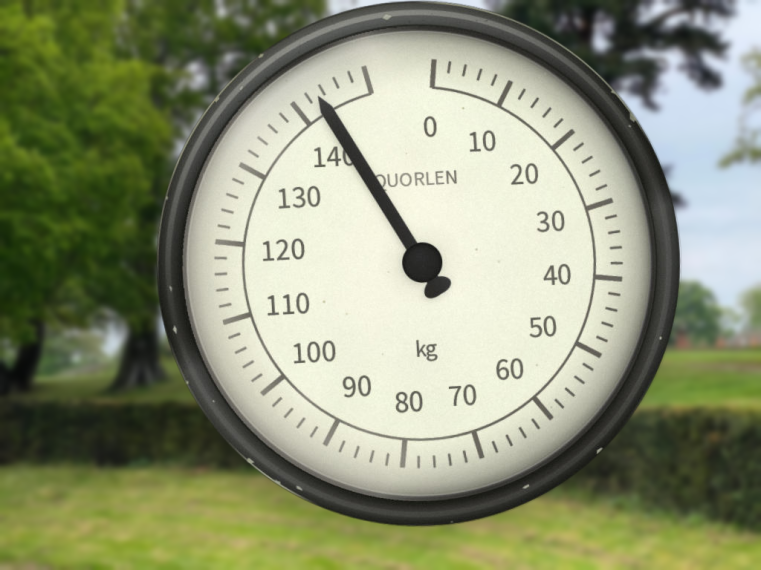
**143** kg
